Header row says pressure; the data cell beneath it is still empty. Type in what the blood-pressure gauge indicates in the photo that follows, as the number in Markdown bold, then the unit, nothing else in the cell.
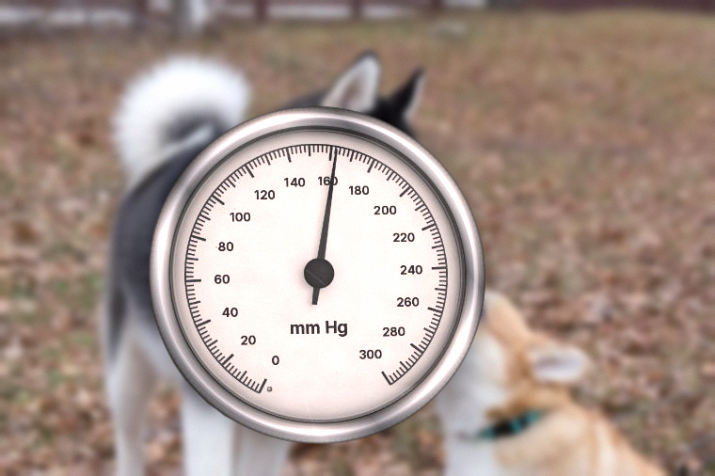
**162** mmHg
